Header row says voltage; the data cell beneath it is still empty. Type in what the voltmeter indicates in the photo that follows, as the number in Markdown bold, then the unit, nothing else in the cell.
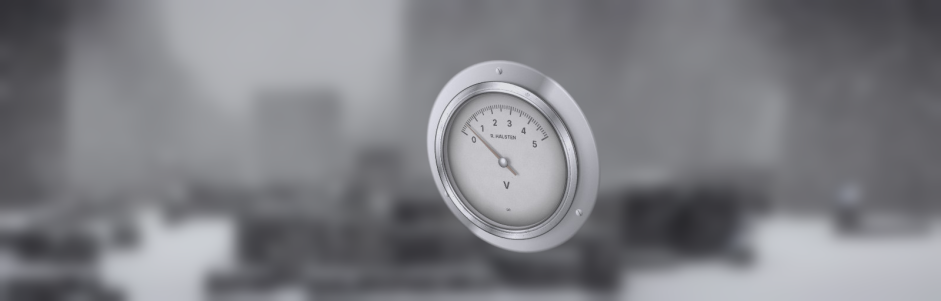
**0.5** V
